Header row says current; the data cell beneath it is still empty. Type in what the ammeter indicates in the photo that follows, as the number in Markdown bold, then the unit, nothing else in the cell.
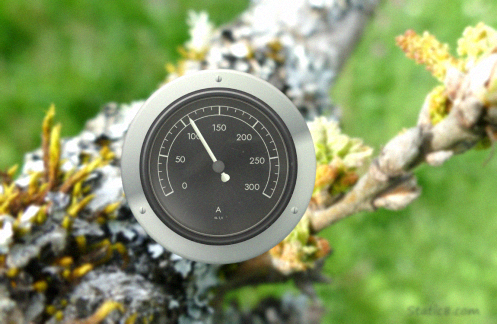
**110** A
